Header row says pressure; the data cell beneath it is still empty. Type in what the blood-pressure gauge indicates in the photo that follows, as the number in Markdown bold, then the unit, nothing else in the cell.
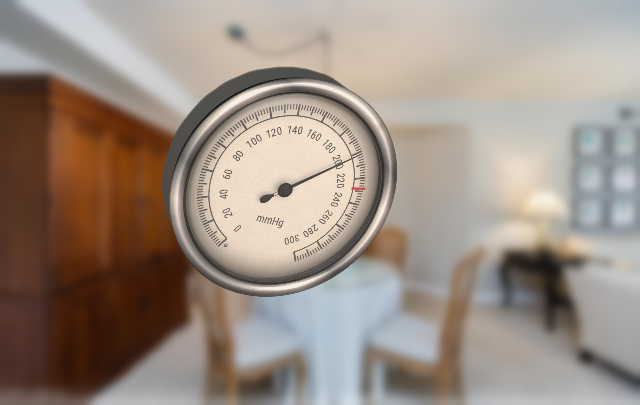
**200** mmHg
